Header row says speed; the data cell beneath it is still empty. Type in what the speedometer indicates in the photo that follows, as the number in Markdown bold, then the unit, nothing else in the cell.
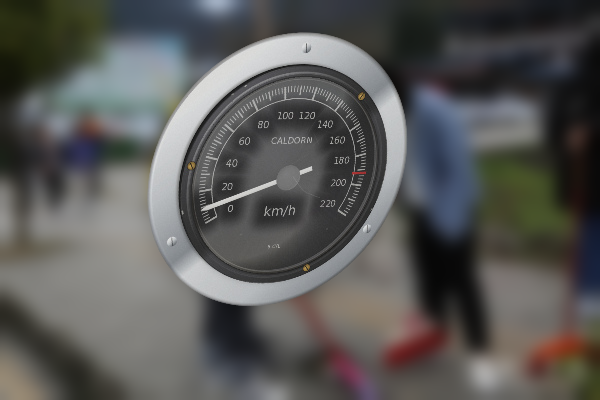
**10** km/h
